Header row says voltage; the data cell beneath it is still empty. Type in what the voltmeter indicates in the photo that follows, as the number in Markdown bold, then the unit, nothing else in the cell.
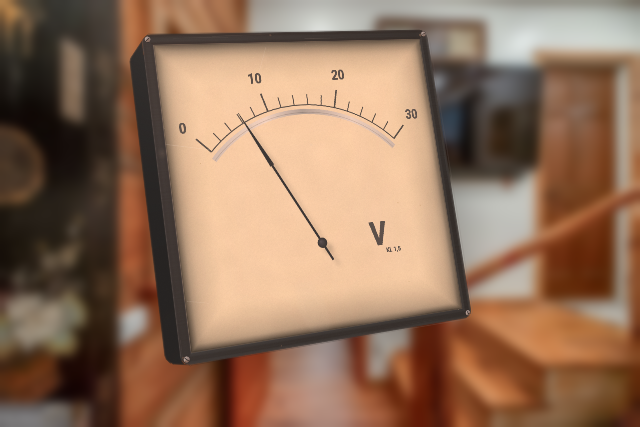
**6** V
